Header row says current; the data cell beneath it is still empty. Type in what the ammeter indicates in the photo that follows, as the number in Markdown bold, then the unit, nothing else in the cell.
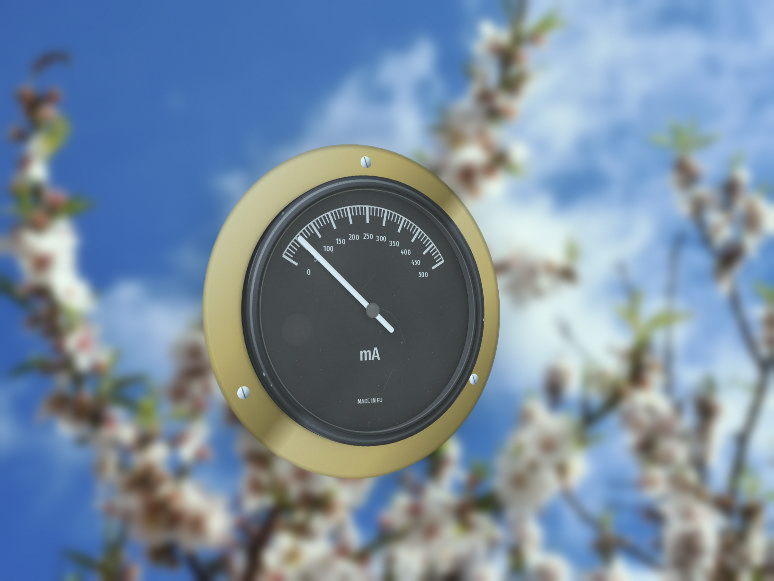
**50** mA
